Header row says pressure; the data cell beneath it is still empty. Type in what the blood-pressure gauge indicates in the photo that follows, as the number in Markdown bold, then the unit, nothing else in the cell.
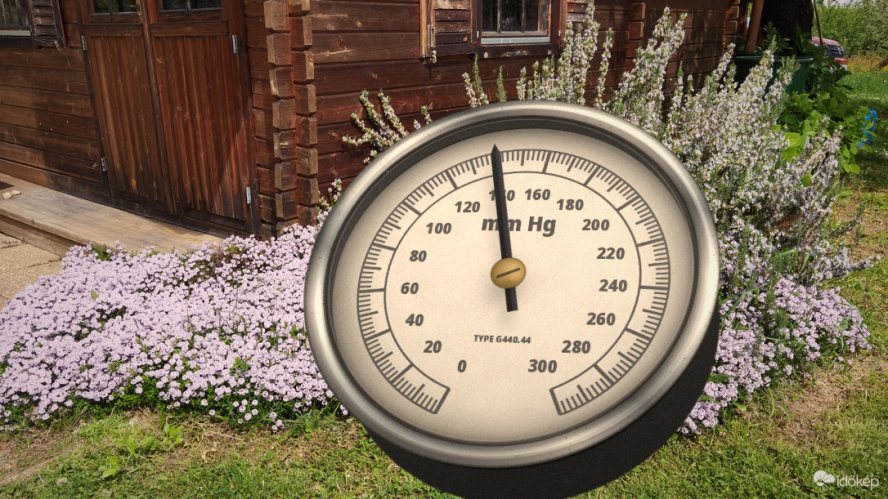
**140** mmHg
